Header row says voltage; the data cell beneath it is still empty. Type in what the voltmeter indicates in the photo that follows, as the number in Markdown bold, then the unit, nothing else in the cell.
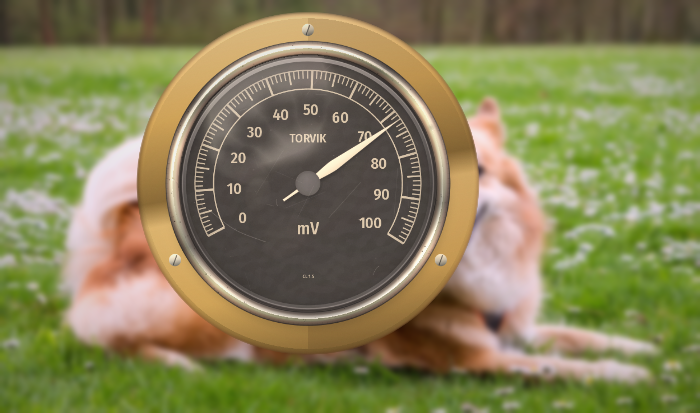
**72** mV
